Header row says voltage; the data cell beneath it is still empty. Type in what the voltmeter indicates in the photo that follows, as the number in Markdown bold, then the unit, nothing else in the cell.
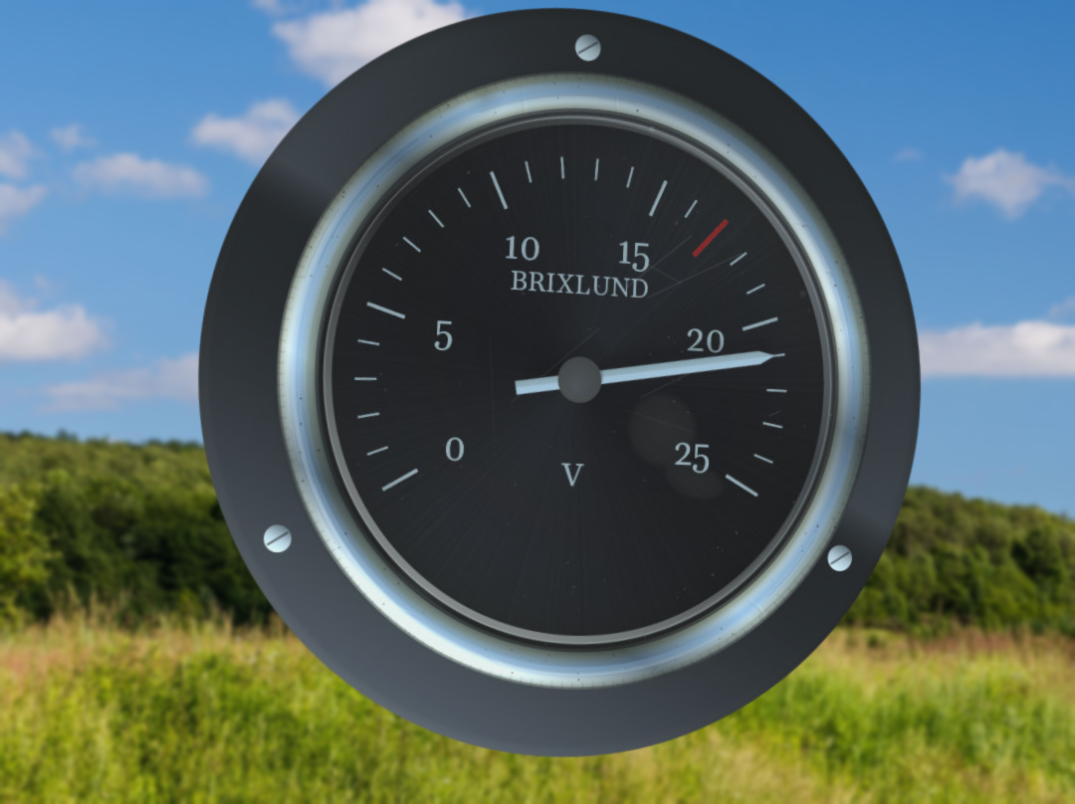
**21** V
